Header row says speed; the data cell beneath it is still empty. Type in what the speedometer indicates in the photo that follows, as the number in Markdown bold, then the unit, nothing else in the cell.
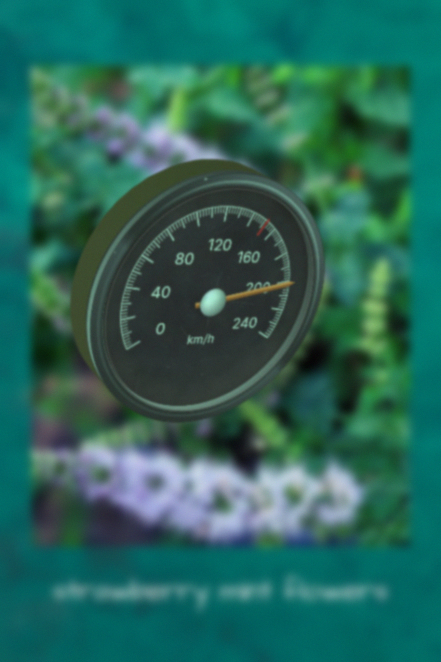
**200** km/h
